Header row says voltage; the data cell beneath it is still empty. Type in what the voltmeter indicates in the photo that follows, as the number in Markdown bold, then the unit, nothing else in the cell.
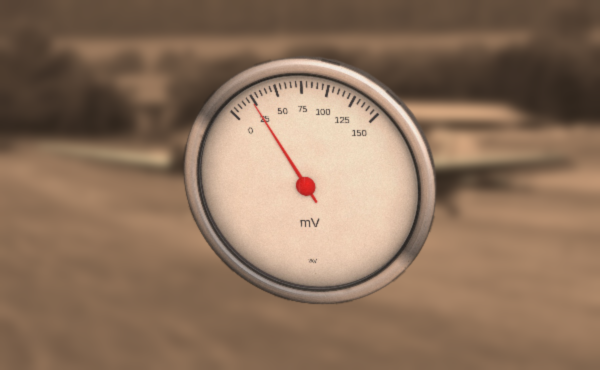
**25** mV
